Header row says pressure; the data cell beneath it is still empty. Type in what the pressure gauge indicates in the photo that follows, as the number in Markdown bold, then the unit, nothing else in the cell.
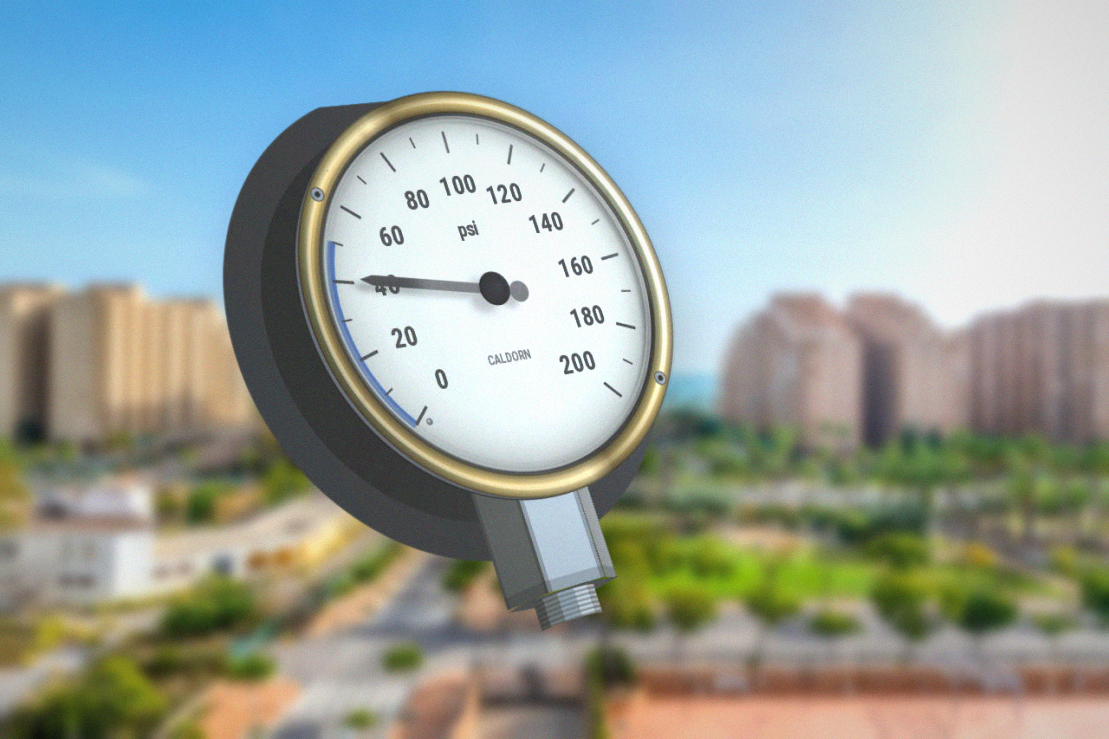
**40** psi
